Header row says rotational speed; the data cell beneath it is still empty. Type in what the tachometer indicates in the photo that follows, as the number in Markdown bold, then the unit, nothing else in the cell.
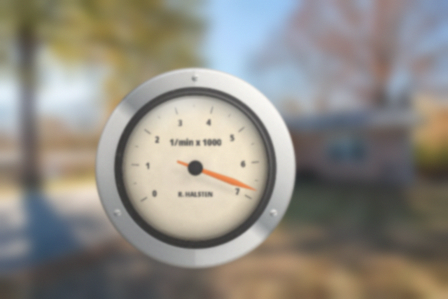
**6750** rpm
